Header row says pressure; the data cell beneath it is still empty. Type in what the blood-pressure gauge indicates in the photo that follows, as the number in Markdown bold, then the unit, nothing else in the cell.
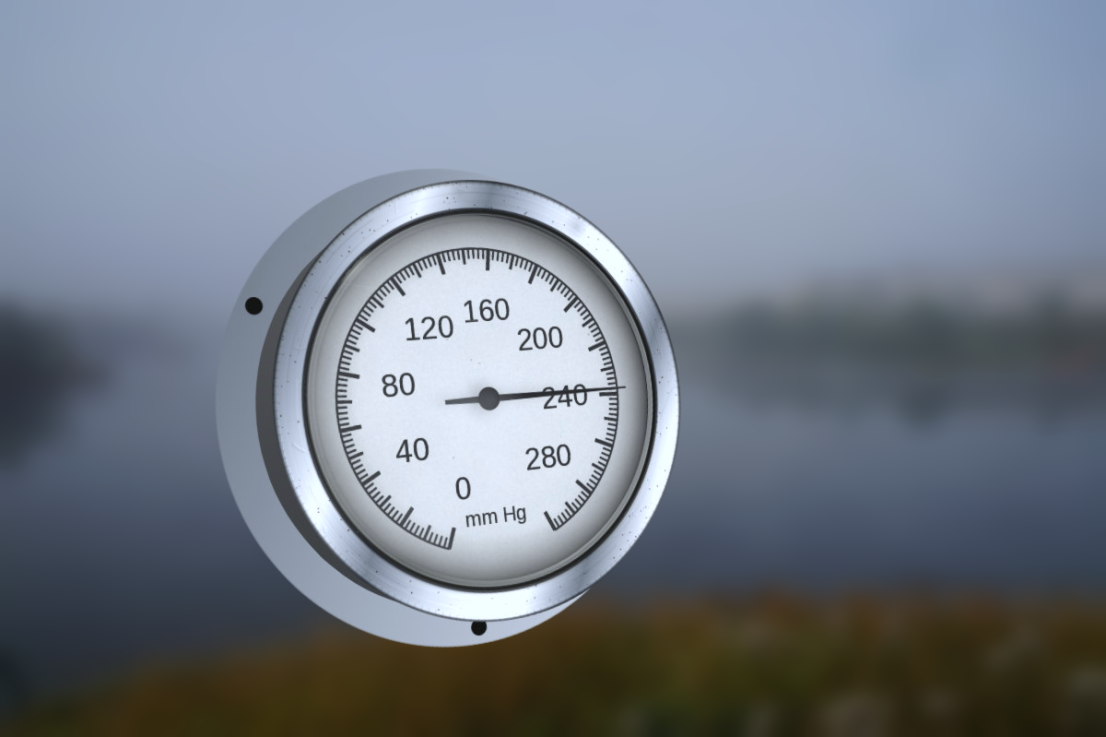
**238** mmHg
